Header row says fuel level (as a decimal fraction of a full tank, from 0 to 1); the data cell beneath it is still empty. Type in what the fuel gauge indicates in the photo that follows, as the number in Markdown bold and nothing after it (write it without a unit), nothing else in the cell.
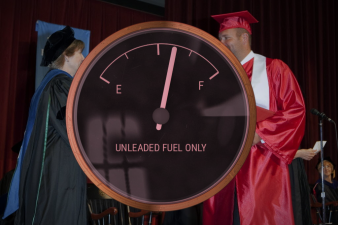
**0.625**
